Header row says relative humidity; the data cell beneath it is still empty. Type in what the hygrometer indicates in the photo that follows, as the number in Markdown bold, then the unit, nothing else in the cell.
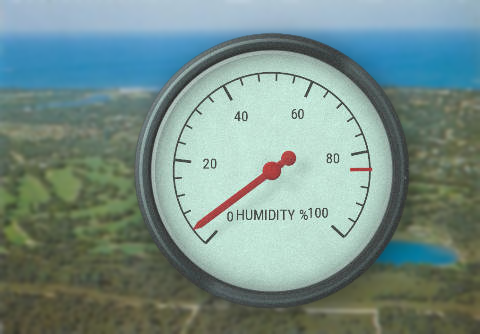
**4** %
